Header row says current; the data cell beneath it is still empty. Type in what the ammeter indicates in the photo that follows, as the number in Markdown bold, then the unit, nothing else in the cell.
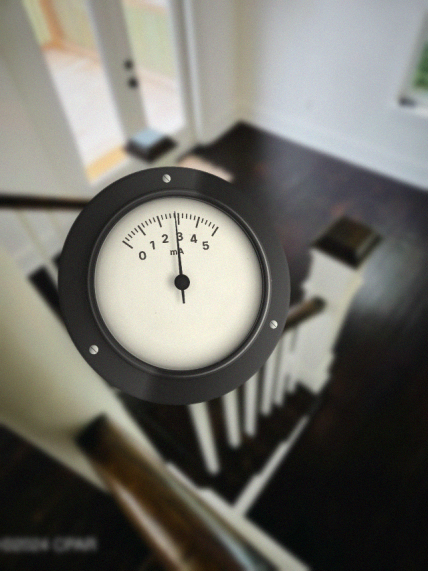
**2.8** mA
